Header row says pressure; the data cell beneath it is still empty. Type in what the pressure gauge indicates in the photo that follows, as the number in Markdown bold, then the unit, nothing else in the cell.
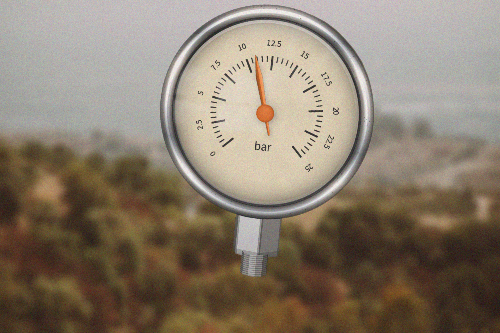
**11** bar
